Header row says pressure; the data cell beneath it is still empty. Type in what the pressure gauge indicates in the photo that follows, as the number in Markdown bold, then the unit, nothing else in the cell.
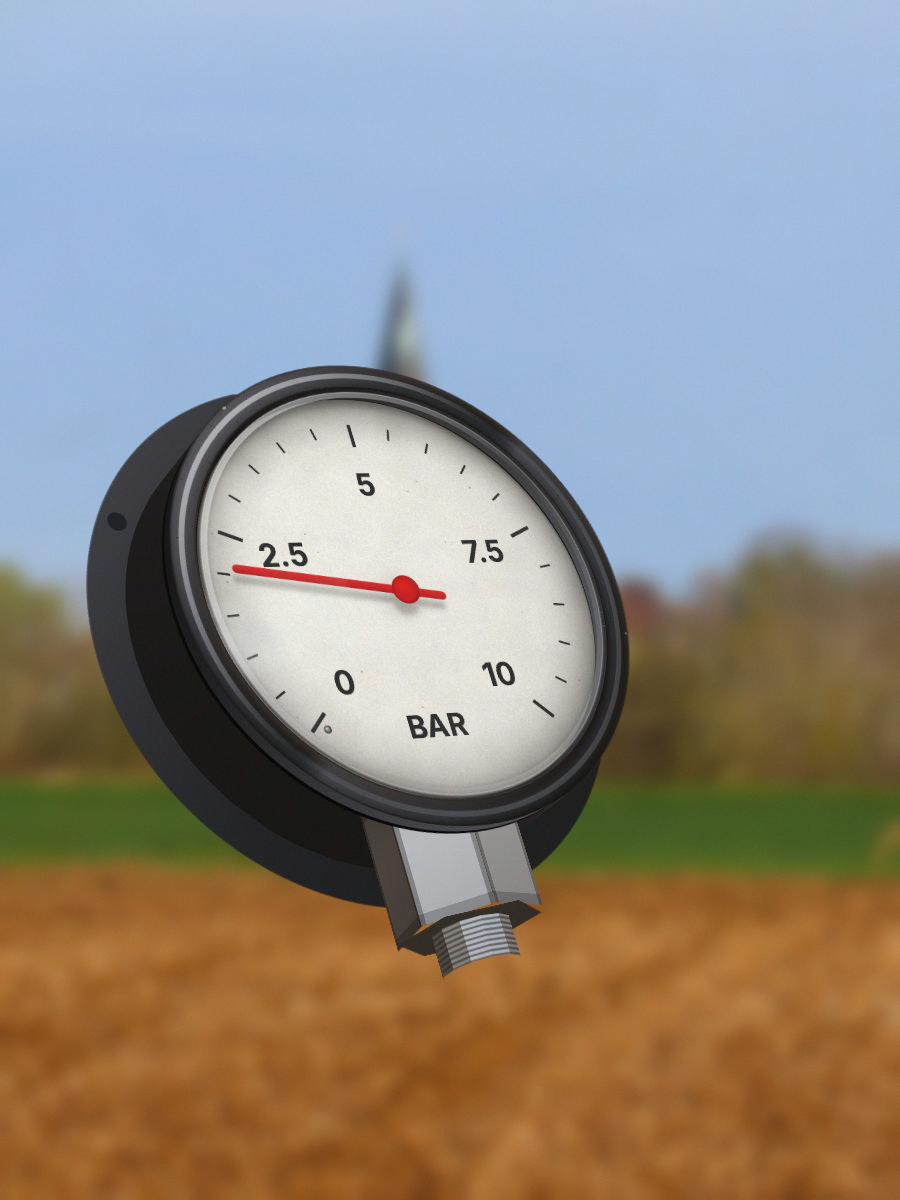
**2** bar
